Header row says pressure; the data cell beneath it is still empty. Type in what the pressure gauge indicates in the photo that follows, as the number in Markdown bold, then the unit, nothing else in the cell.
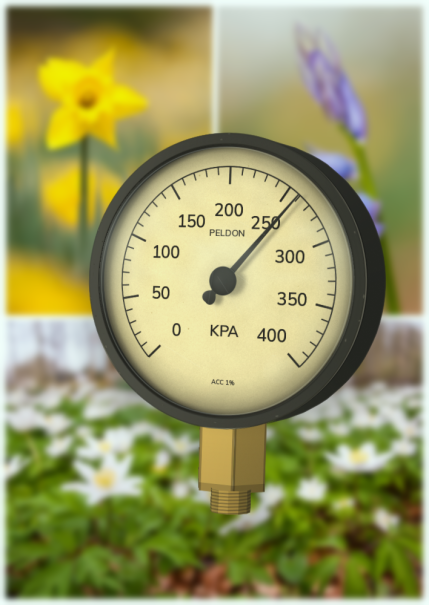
**260** kPa
